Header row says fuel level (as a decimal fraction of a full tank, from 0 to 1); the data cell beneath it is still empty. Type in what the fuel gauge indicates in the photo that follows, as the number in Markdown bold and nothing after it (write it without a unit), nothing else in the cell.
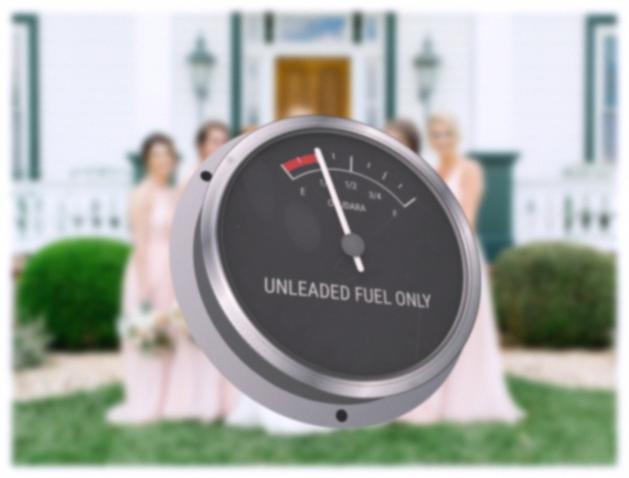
**0.25**
